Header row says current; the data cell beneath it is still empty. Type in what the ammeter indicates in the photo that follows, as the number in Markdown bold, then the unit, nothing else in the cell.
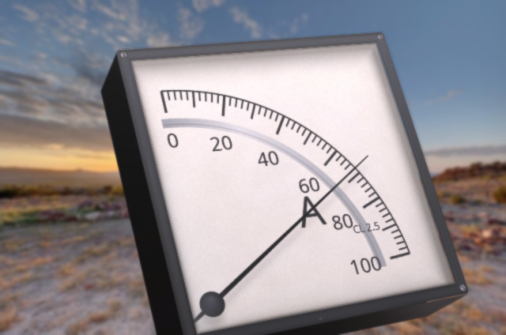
**68** A
